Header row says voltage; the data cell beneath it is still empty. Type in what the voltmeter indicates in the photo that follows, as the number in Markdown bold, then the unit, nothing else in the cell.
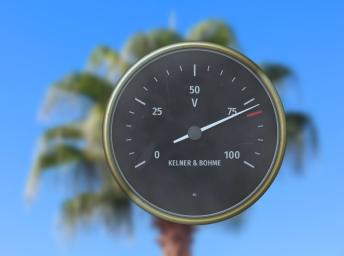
**77.5** V
